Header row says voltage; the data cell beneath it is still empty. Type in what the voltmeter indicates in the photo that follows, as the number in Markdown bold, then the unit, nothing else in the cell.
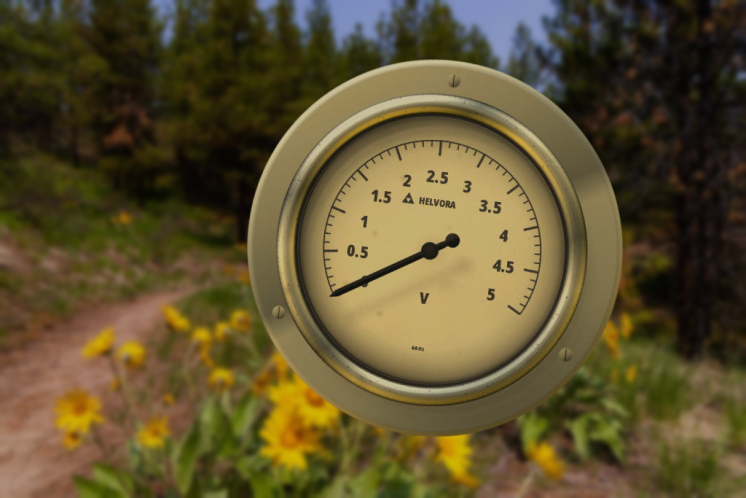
**0** V
